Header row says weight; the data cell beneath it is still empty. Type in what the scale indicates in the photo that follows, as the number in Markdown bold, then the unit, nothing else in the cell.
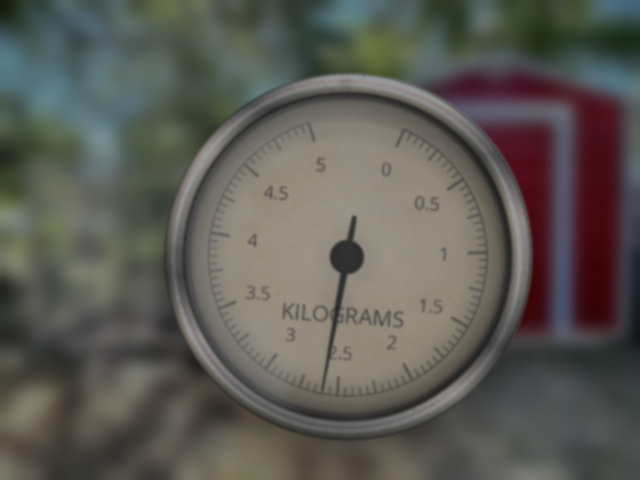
**2.6** kg
